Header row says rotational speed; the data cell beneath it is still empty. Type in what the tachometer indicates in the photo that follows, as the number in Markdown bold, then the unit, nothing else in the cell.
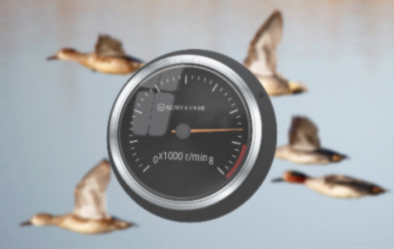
**6600** rpm
